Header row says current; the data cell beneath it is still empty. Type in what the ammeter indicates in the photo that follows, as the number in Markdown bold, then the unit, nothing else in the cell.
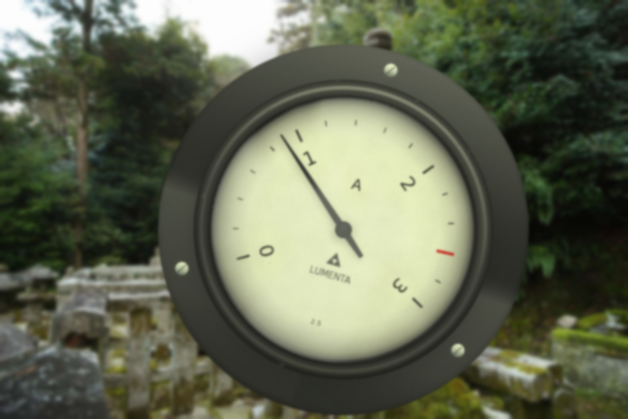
**0.9** A
